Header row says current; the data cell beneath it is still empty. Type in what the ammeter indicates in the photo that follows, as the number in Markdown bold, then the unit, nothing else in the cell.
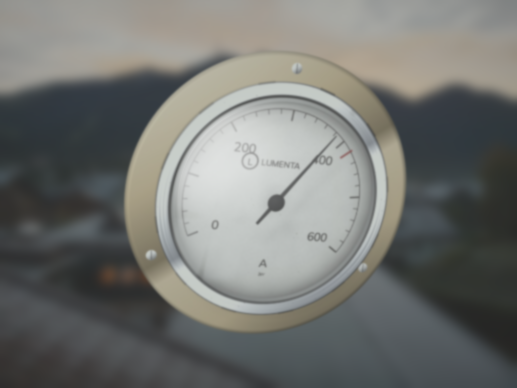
**380** A
